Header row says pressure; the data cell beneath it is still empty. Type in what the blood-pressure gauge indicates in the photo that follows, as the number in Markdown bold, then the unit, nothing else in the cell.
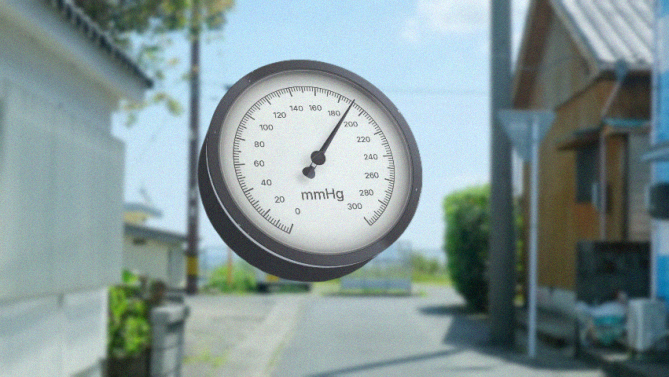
**190** mmHg
